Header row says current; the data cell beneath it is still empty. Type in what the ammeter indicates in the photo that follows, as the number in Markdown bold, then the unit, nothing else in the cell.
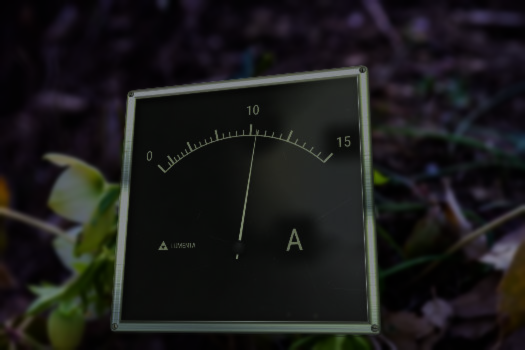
**10.5** A
